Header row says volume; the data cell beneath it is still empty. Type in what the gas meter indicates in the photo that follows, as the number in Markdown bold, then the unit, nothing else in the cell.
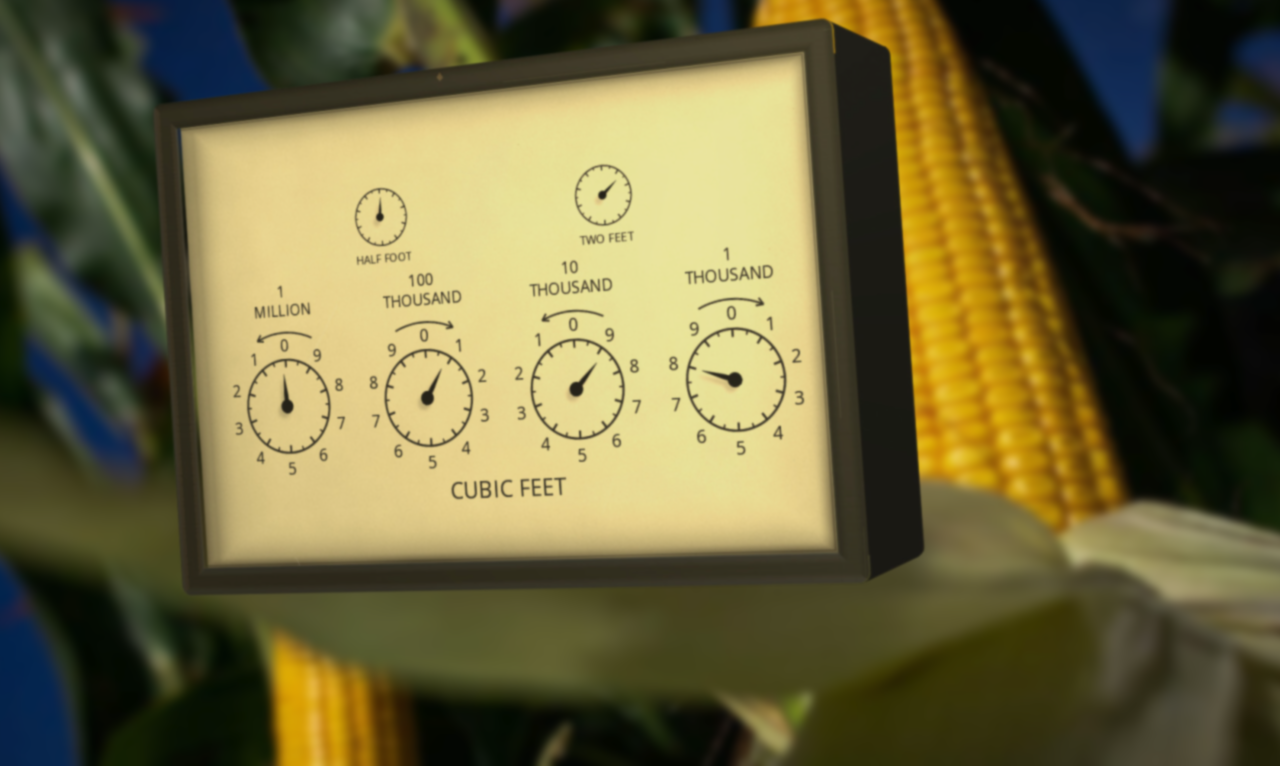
**8800** ft³
